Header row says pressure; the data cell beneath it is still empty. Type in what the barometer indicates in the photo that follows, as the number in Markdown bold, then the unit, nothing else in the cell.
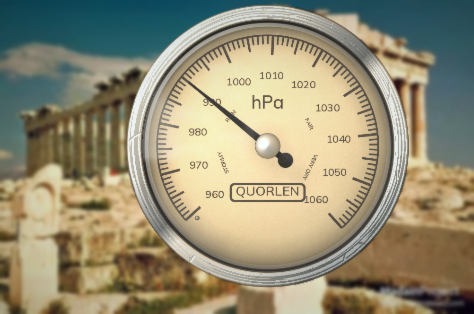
**990** hPa
